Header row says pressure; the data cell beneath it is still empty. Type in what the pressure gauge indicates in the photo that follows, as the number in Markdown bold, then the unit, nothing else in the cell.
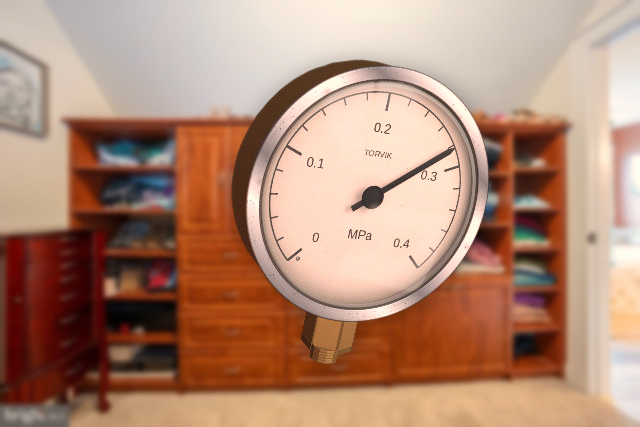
**0.28** MPa
